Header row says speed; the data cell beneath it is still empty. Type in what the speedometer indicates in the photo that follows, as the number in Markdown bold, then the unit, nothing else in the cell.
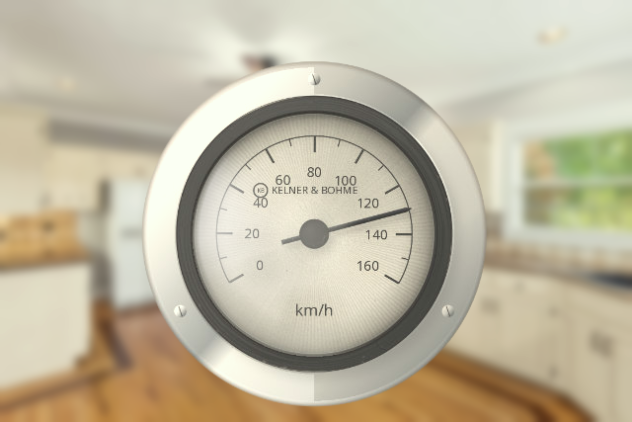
**130** km/h
